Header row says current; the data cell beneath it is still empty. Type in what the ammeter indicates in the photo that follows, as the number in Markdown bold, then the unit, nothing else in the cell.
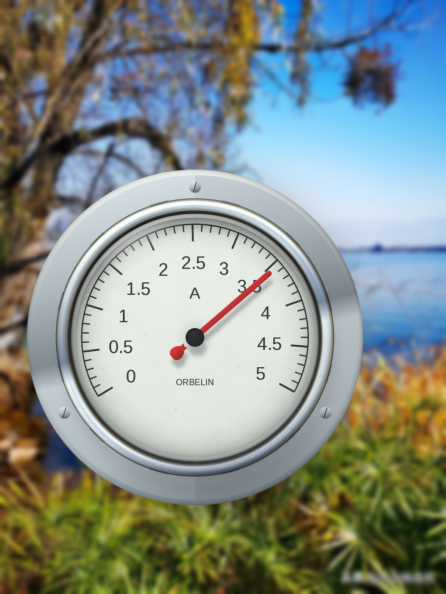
**3.55** A
